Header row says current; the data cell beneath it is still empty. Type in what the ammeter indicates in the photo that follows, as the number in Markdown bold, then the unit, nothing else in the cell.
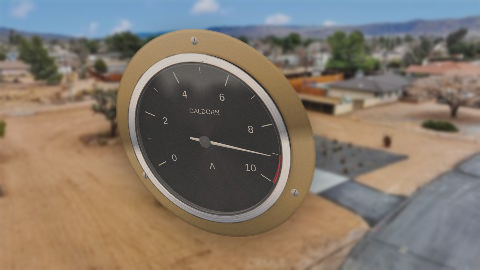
**9** A
